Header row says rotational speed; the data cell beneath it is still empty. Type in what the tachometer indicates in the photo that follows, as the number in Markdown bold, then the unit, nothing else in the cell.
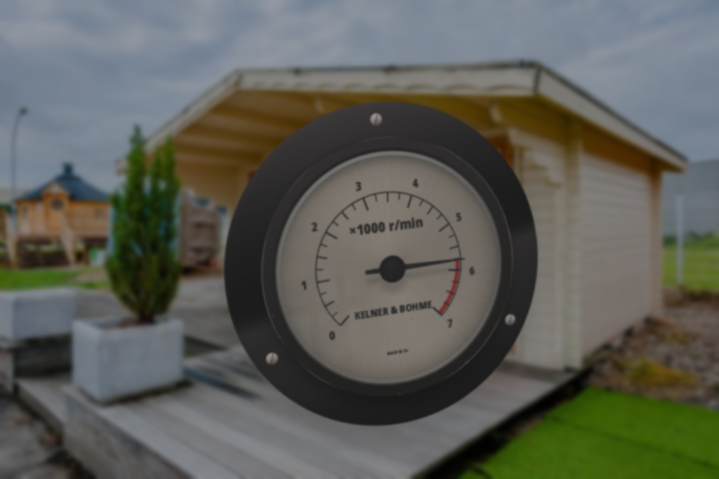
**5750** rpm
